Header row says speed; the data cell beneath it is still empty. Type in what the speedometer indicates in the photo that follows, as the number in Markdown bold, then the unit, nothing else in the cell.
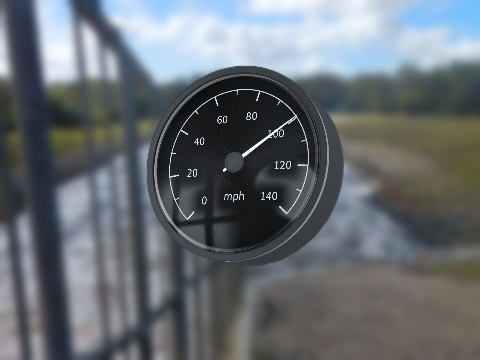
**100** mph
